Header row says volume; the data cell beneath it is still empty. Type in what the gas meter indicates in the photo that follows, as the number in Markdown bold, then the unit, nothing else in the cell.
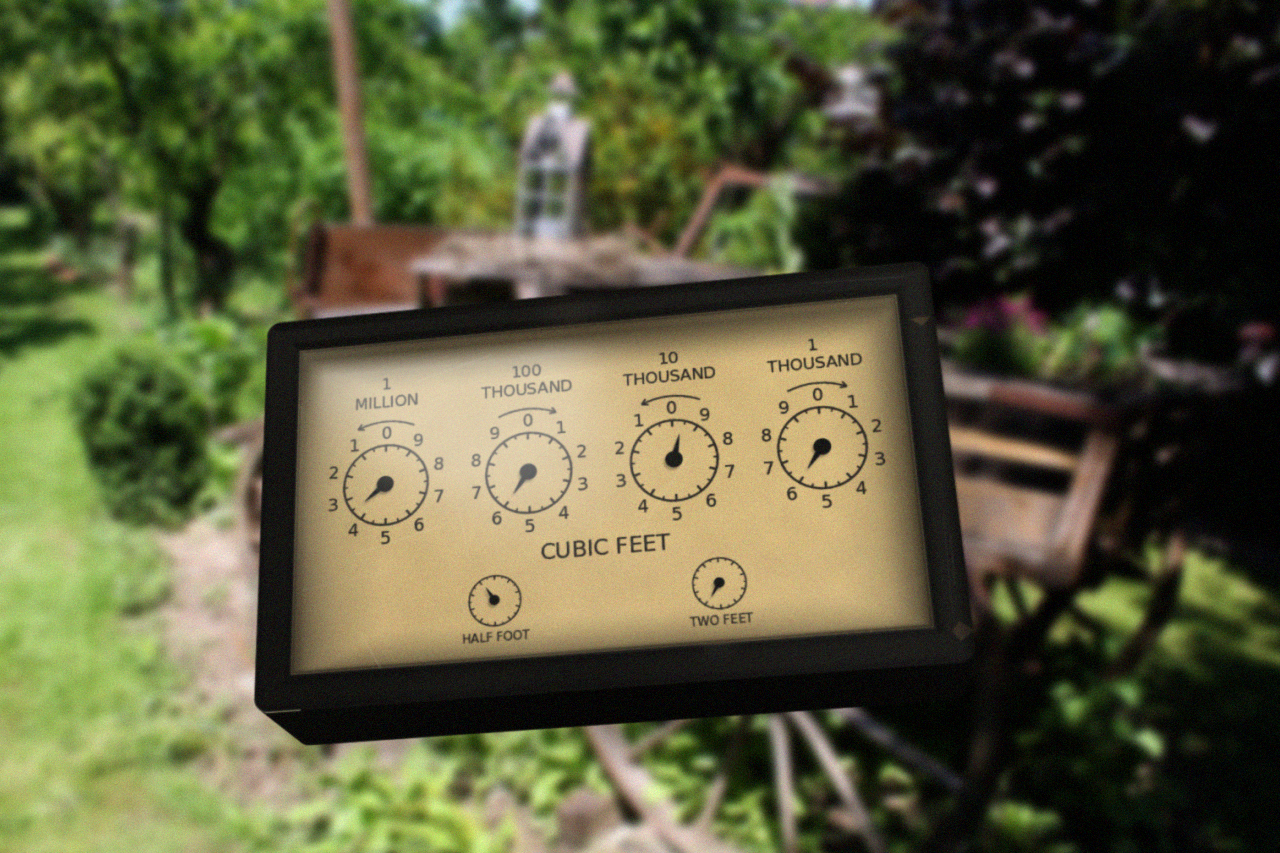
**359600** ft³
